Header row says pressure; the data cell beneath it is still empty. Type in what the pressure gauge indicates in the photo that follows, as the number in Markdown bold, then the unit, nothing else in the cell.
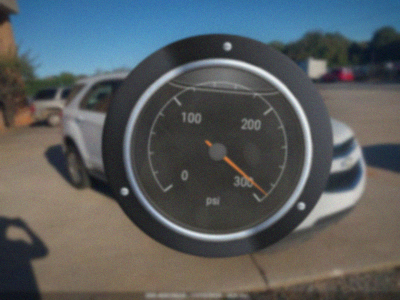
**290** psi
